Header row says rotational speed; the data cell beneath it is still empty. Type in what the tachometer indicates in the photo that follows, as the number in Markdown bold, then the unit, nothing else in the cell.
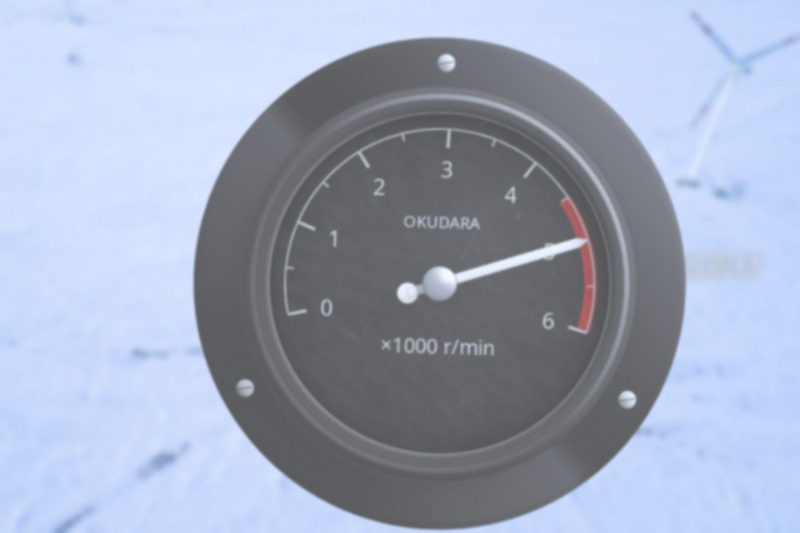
**5000** rpm
